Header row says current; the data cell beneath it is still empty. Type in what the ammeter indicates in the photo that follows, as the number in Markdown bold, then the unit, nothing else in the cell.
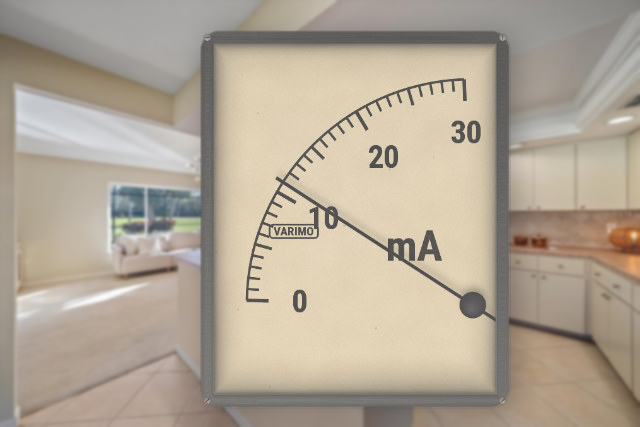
**11** mA
